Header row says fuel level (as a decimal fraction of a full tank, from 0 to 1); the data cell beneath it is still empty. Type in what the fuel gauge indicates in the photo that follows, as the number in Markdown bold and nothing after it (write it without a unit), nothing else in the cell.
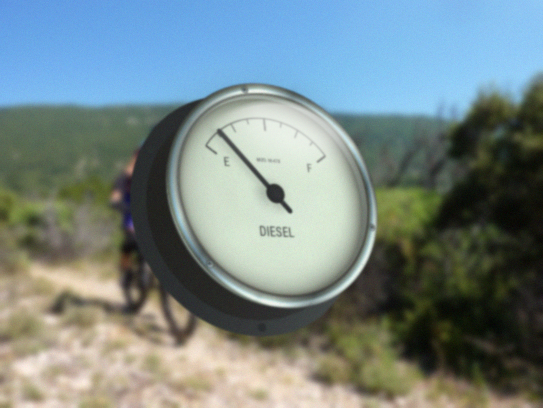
**0.125**
